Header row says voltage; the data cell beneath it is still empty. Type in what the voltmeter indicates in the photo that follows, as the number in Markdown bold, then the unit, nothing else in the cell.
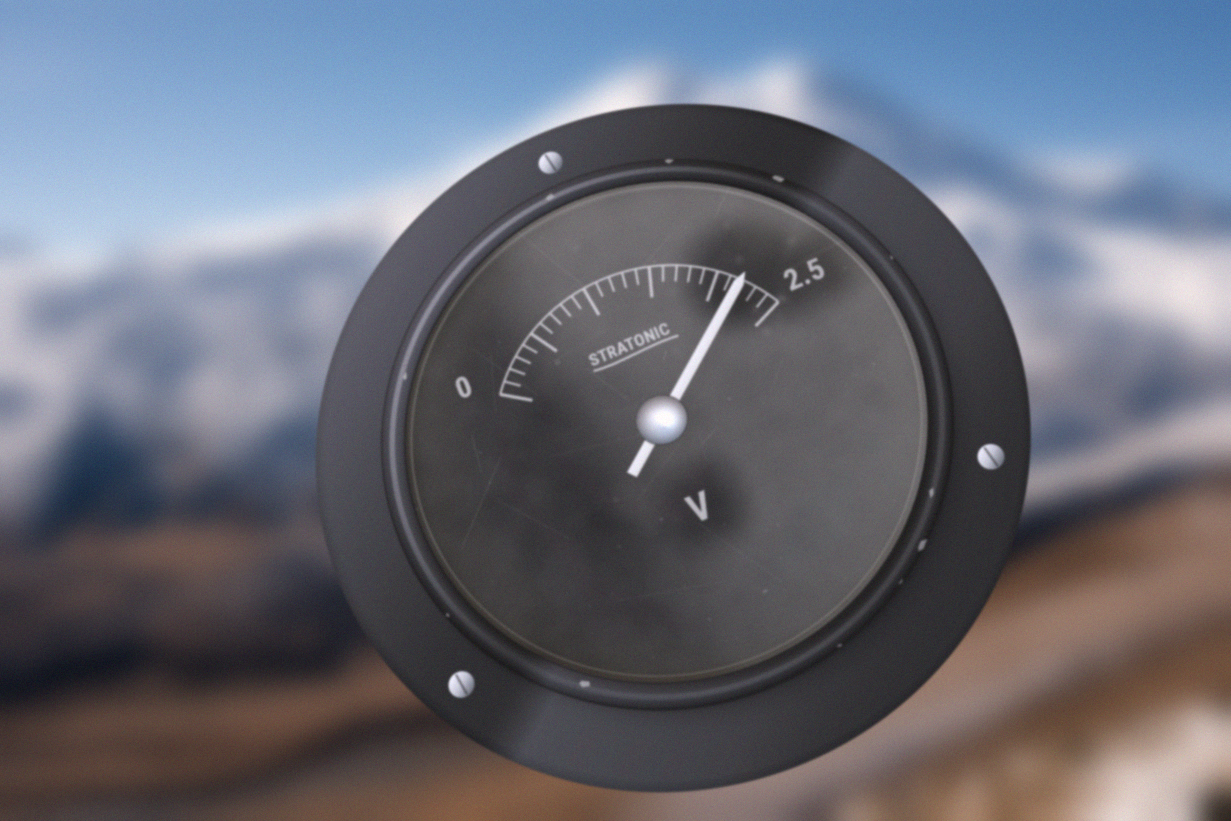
**2.2** V
